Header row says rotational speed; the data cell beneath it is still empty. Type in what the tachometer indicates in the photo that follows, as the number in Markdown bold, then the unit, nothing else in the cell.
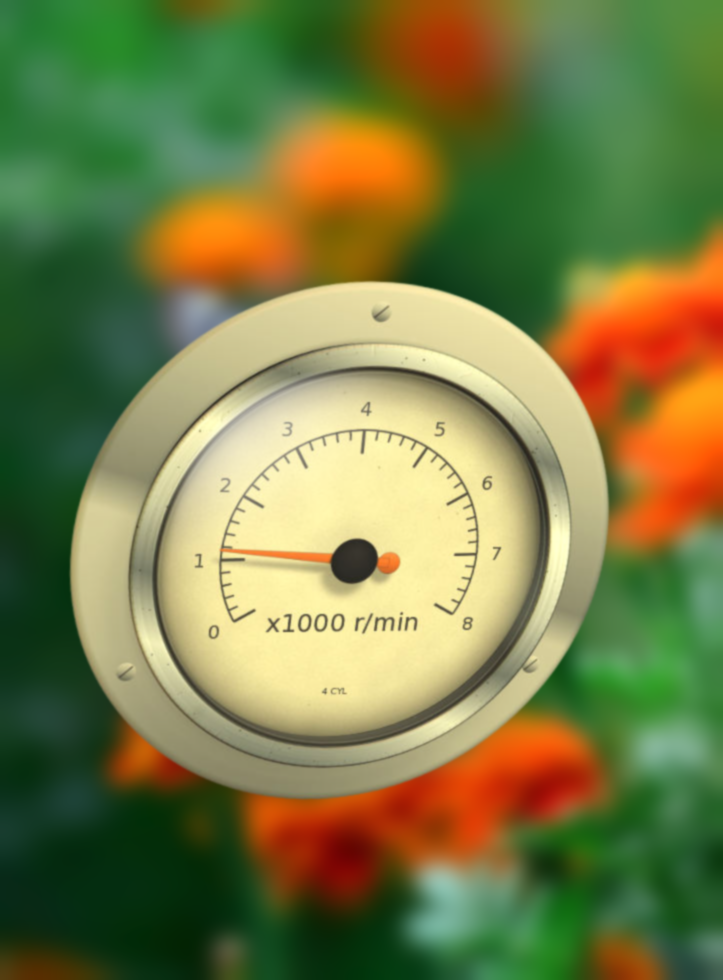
**1200** rpm
